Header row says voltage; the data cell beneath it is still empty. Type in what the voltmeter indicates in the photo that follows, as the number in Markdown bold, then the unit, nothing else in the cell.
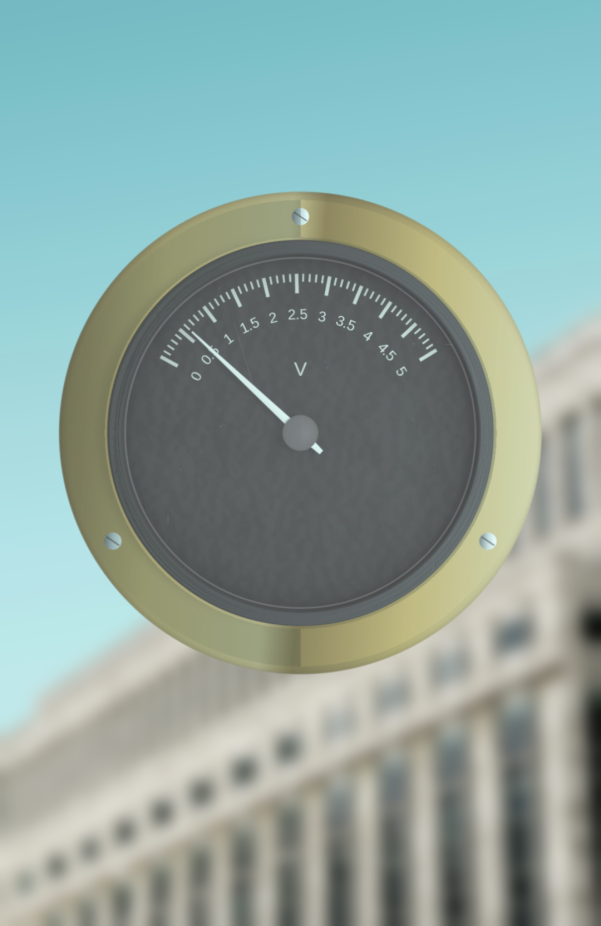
**0.6** V
